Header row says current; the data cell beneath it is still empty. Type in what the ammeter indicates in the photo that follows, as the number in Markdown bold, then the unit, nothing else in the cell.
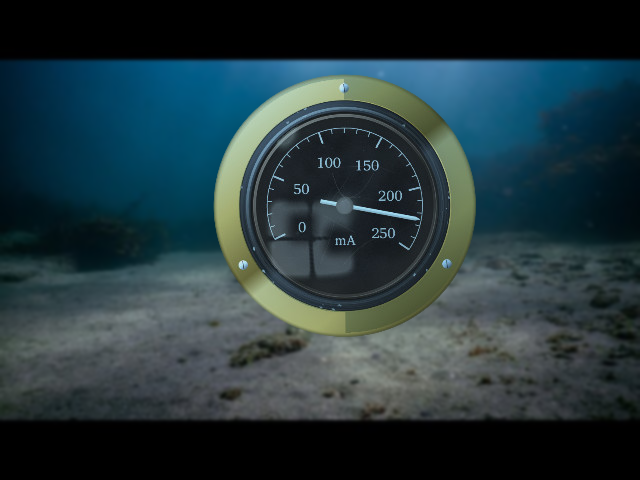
**225** mA
